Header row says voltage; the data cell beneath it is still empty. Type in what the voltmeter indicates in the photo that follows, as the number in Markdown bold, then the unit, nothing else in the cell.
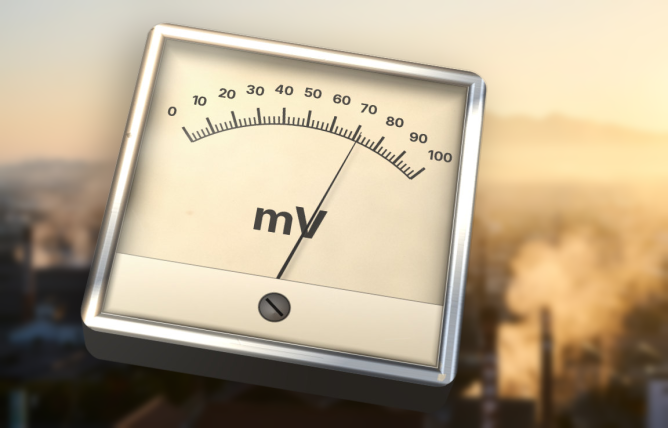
**72** mV
